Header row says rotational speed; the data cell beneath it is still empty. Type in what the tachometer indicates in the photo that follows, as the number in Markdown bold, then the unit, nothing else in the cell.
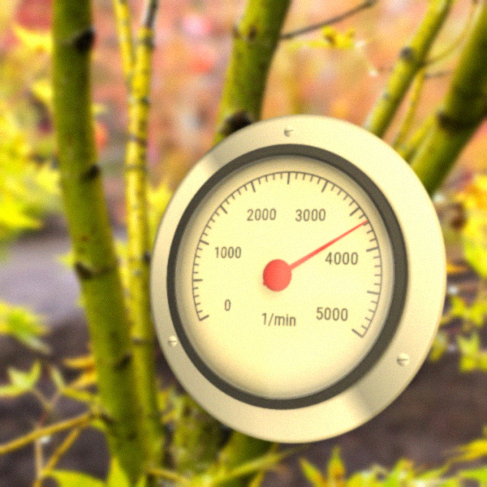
**3700** rpm
